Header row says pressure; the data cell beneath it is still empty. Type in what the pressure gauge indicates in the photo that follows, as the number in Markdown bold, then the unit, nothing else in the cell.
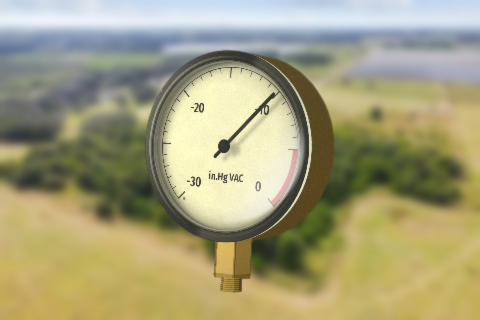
**-10** inHg
